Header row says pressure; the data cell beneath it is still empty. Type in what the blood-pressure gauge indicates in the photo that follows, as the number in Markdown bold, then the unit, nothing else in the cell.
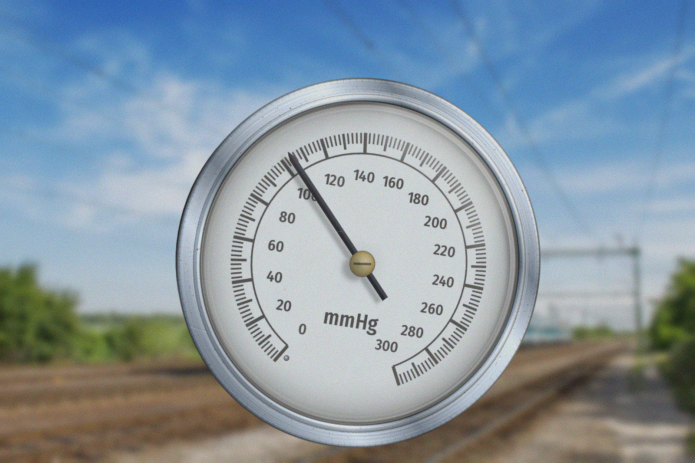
**104** mmHg
